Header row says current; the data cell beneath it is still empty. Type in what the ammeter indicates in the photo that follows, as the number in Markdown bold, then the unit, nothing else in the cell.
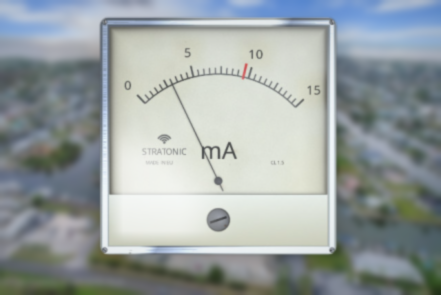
**3** mA
